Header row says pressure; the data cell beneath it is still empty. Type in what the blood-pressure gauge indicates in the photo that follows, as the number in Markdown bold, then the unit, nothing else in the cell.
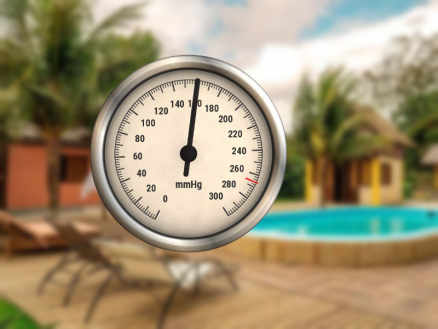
**160** mmHg
